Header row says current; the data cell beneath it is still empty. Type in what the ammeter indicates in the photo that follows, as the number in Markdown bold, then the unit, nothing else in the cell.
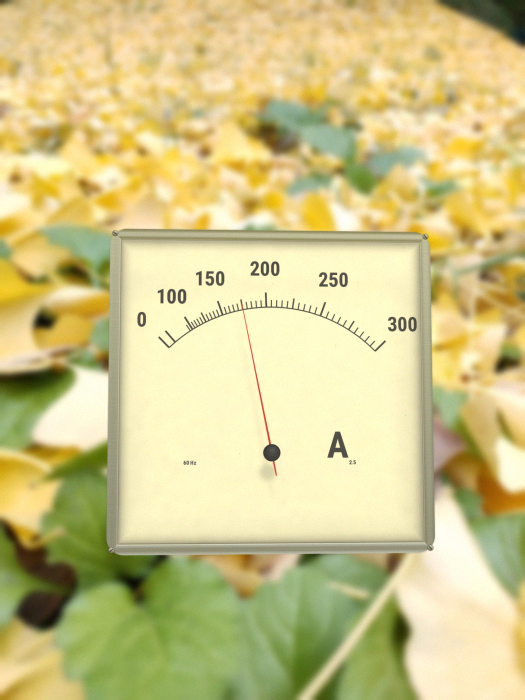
**175** A
